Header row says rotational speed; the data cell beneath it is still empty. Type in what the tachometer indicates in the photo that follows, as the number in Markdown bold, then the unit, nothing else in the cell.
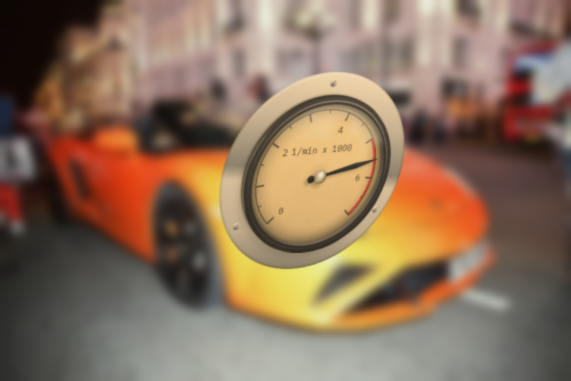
**5500** rpm
